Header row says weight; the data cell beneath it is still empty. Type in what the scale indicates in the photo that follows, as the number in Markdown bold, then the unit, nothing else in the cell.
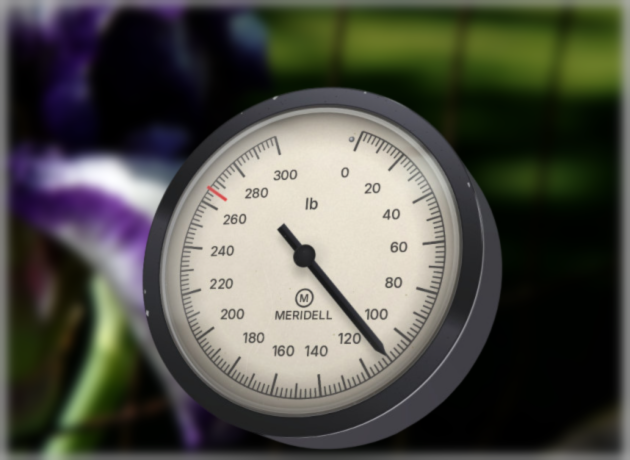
**110** lb
